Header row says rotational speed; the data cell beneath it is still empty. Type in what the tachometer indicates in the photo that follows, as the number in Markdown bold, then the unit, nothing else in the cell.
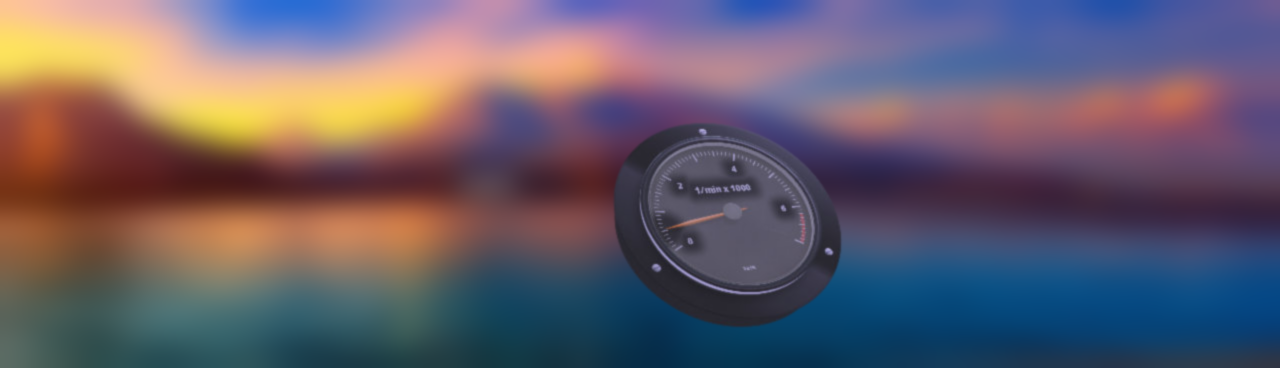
**500** rpm
